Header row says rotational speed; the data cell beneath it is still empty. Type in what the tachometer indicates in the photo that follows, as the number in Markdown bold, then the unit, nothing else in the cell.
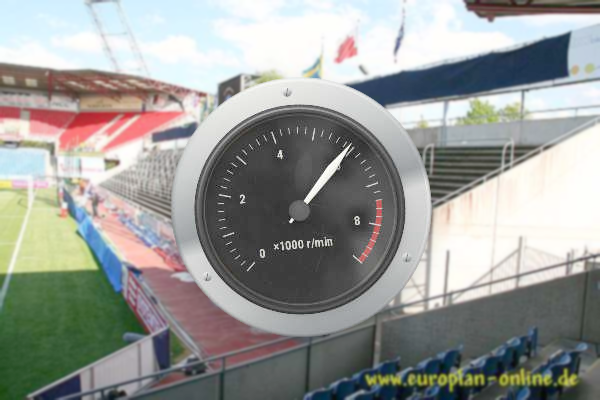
**5900** rpm
